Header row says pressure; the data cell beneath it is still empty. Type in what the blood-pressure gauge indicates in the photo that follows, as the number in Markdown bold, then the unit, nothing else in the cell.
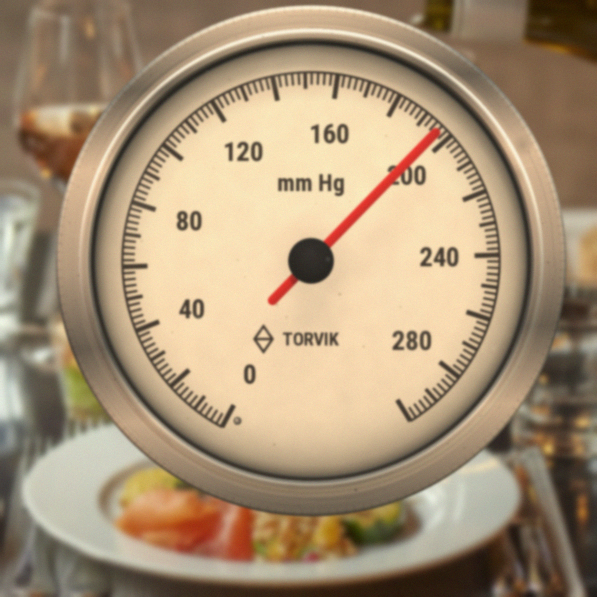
**196** mmHg
